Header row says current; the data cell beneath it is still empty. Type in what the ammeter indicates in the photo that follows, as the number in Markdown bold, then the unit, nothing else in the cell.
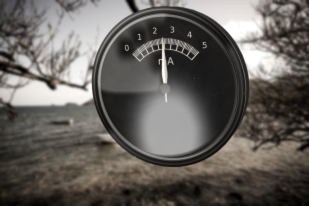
**2.5** mA
